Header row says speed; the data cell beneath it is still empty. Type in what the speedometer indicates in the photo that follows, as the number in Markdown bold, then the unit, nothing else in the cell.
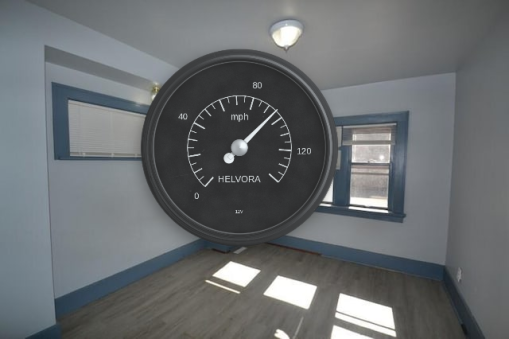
**95** mph
